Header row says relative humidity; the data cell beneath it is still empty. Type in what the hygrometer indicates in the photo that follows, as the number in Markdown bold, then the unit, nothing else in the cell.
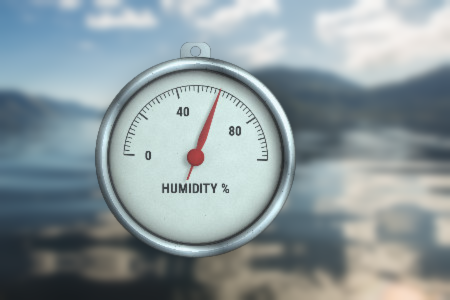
**60** %
